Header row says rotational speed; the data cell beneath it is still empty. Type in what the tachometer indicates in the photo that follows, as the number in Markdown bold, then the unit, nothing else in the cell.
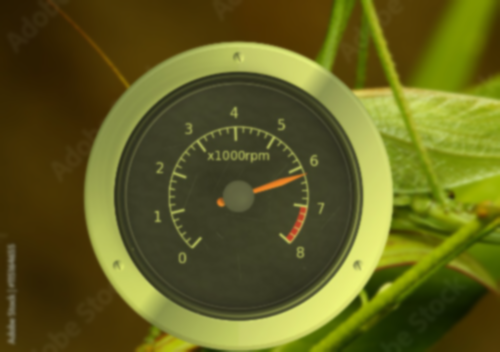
**6200** rpm
